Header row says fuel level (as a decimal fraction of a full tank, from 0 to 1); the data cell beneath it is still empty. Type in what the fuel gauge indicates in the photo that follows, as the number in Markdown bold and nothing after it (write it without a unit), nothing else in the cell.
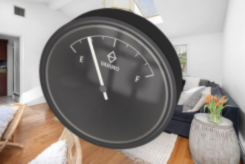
**0.25**
